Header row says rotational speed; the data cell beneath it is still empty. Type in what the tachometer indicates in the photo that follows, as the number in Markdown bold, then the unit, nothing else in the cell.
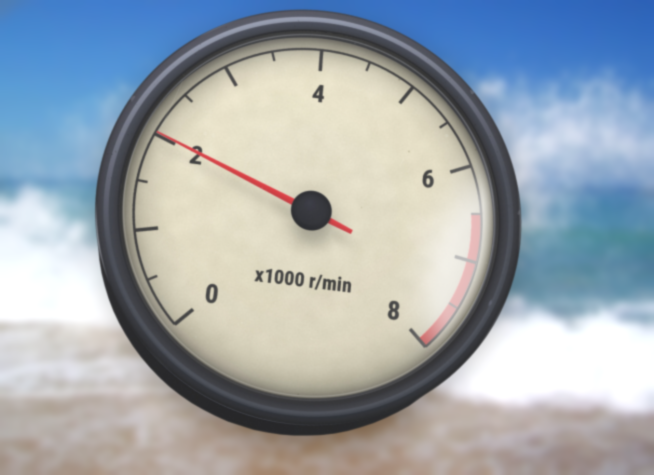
**2000** rpm
